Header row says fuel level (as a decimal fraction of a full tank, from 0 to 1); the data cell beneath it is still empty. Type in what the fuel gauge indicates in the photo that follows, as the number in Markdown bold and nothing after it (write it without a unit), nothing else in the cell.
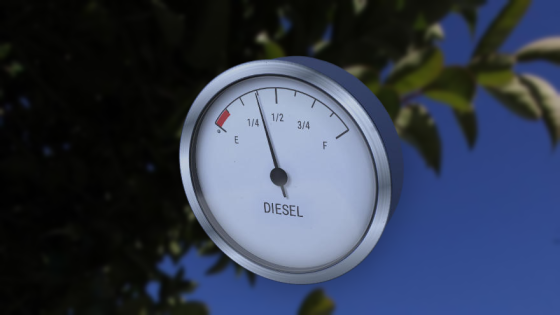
**0.375**
